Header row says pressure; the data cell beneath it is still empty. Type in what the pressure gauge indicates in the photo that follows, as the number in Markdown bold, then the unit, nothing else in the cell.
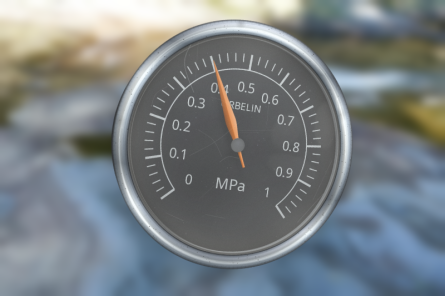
**0.4** MPa
